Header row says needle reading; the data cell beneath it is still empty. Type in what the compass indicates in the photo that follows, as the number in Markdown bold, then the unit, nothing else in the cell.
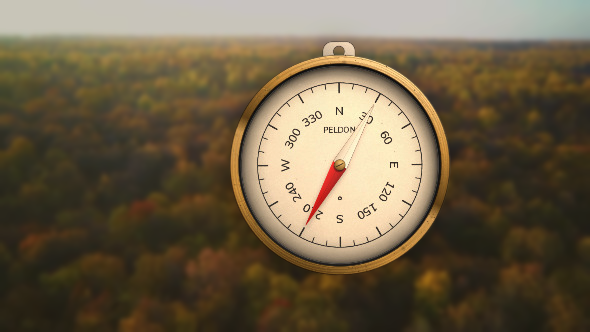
**210** °
